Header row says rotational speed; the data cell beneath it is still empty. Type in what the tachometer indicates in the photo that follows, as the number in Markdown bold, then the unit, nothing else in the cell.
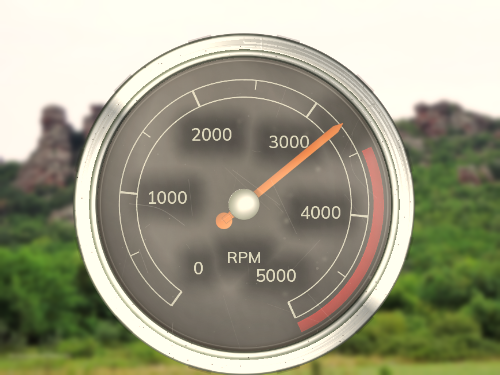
**3250** rpm
